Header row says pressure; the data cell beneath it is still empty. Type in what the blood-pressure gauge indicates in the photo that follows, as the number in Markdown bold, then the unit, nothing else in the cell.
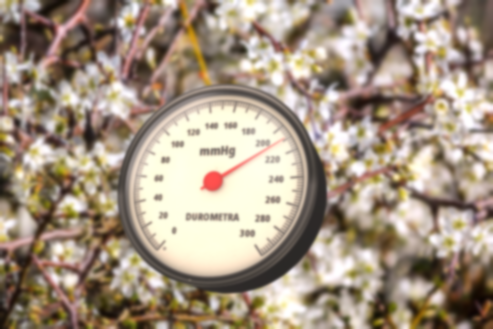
**210** mmHg
